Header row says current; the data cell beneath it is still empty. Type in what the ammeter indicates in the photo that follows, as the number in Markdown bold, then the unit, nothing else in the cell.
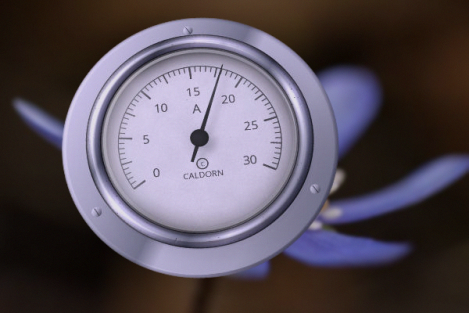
**18** A
